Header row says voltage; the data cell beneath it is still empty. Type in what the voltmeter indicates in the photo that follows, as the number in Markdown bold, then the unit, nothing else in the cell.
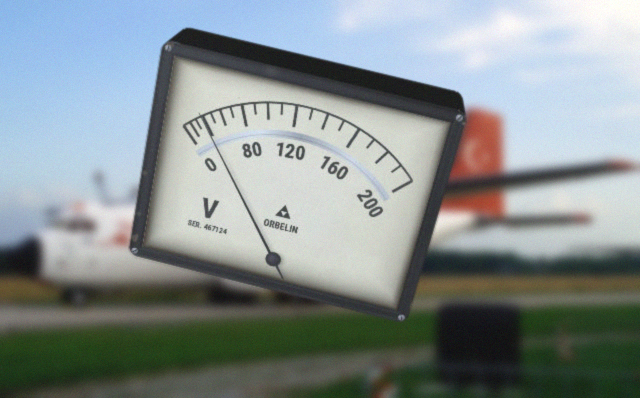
**40** V
